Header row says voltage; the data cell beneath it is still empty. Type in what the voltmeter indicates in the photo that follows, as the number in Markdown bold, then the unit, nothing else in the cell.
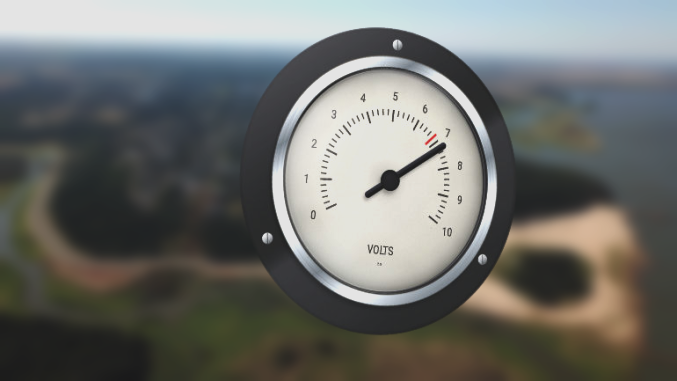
**7.2** V
